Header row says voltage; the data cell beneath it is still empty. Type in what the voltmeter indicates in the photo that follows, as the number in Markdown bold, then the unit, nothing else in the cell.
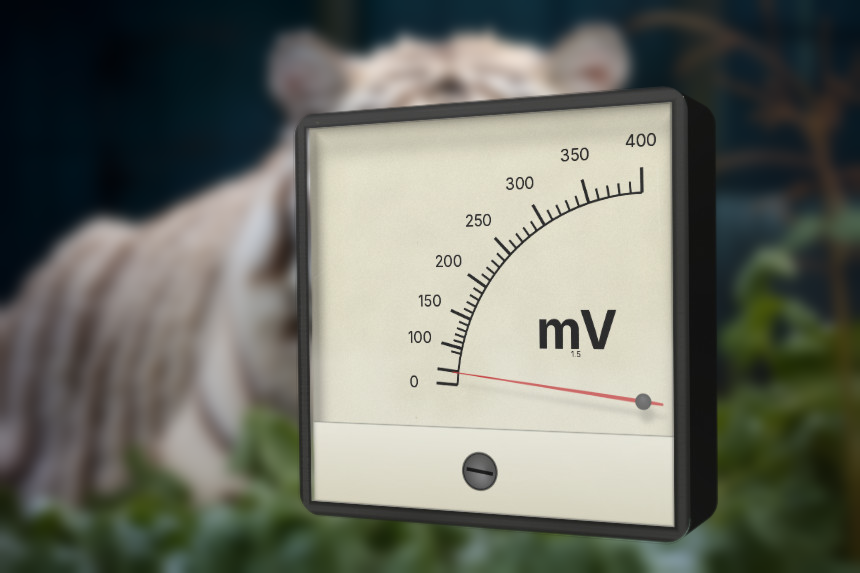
**50** mV
